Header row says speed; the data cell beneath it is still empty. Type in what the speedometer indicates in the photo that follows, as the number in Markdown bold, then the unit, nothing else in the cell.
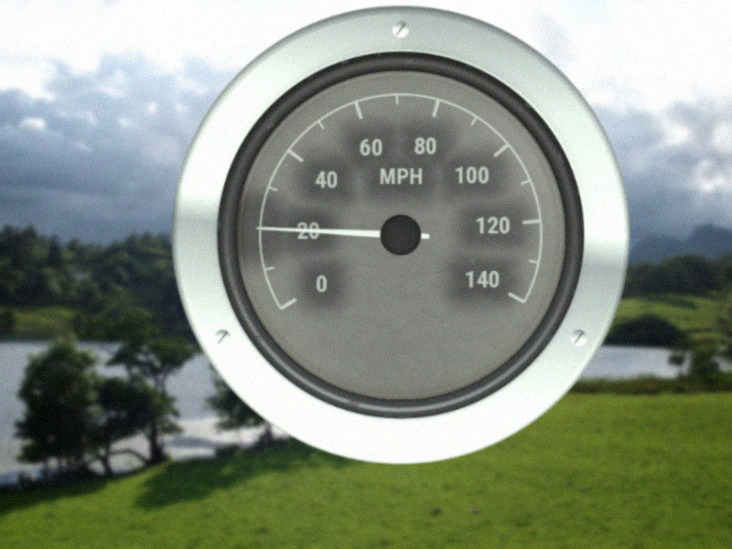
**20** mph
